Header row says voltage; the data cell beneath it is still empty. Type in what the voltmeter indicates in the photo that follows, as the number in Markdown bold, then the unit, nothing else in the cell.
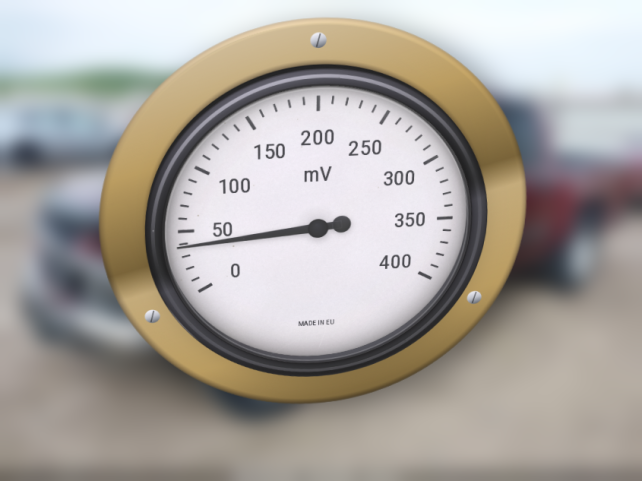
**40** mV
